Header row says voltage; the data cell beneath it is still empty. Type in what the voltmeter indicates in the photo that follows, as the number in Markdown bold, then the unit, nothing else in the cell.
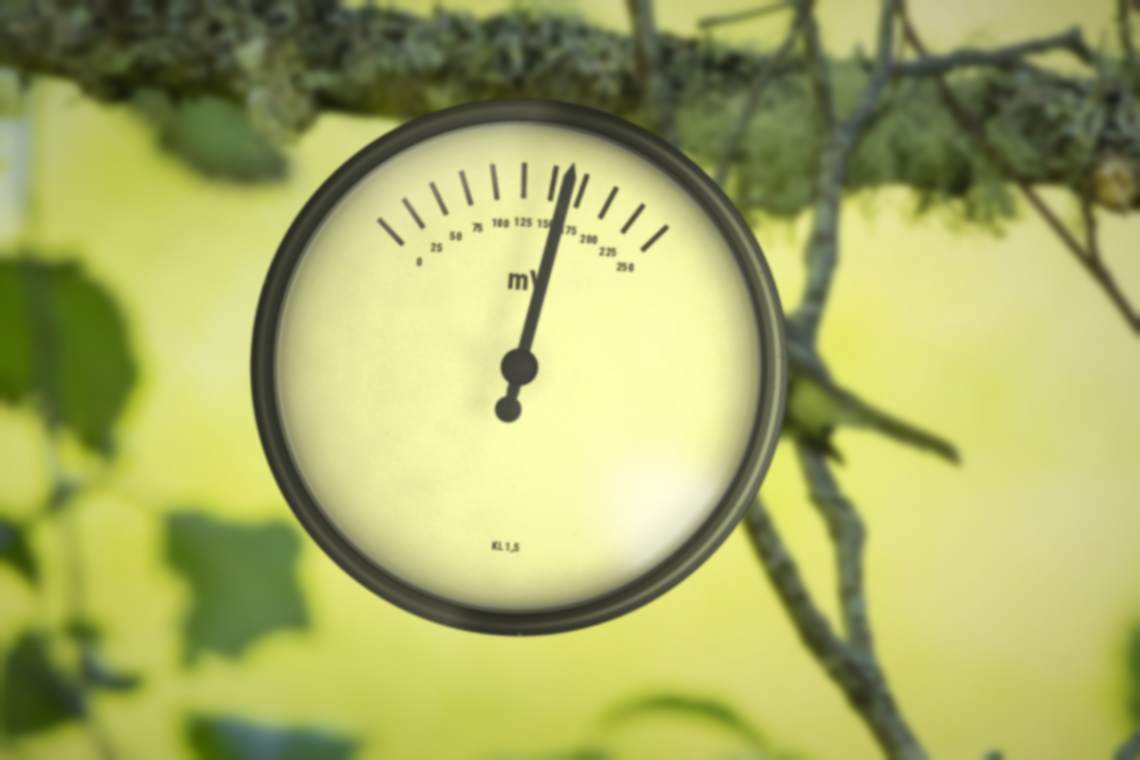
**162.5** mV
